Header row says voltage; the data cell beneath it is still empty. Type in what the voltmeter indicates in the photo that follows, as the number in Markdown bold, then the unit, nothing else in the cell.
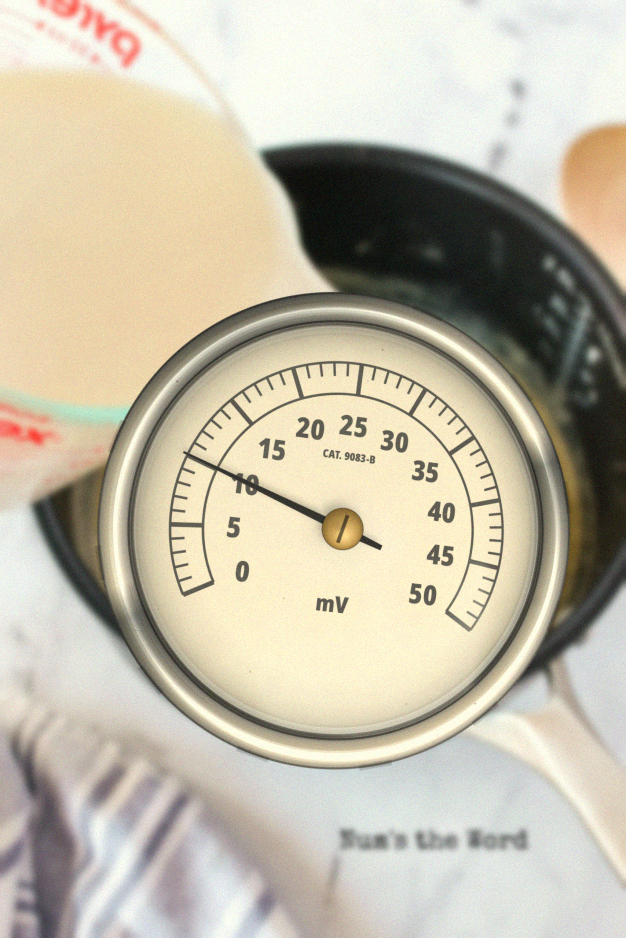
**10** mV
